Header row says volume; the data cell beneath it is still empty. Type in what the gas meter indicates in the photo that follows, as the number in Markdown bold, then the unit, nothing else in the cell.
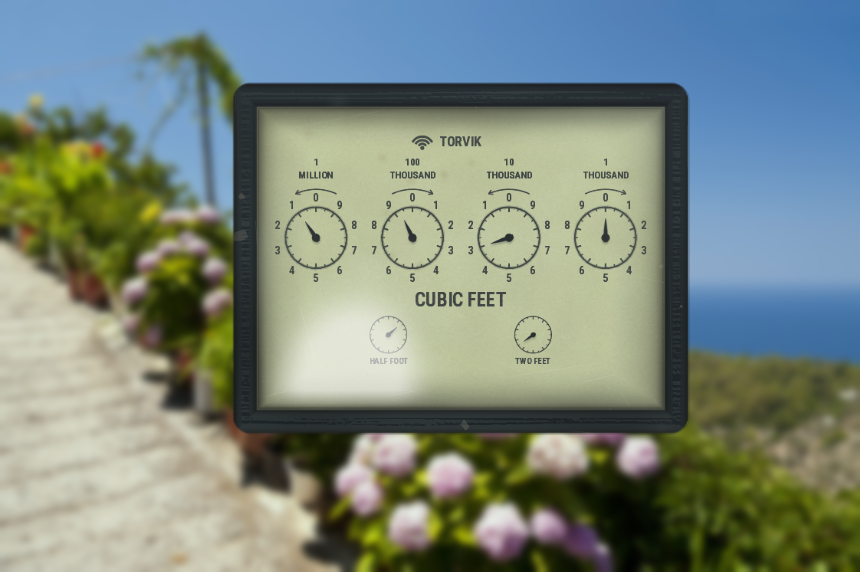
**93000** ft³
